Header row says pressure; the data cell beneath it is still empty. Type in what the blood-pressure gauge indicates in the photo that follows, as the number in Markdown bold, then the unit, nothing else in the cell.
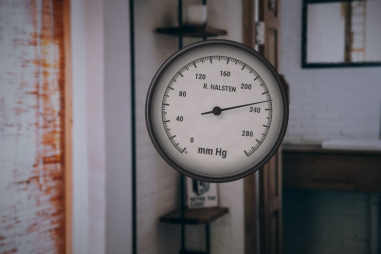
**230** mmHg
